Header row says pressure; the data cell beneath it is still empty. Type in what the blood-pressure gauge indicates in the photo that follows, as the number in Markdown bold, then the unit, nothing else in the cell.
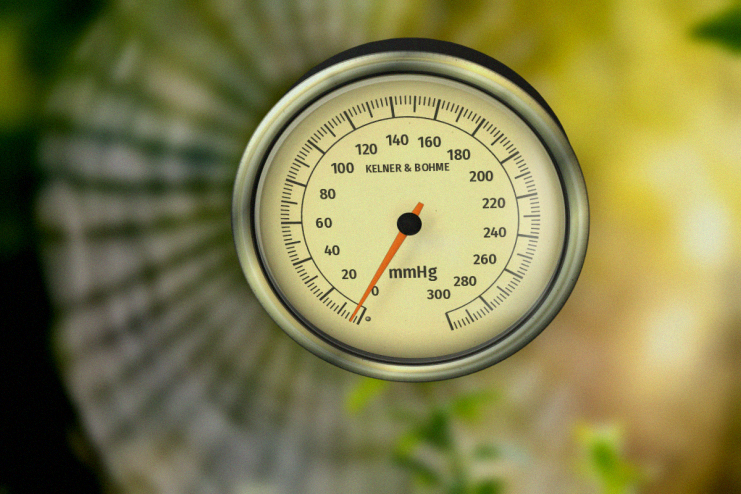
**4** mmHg
